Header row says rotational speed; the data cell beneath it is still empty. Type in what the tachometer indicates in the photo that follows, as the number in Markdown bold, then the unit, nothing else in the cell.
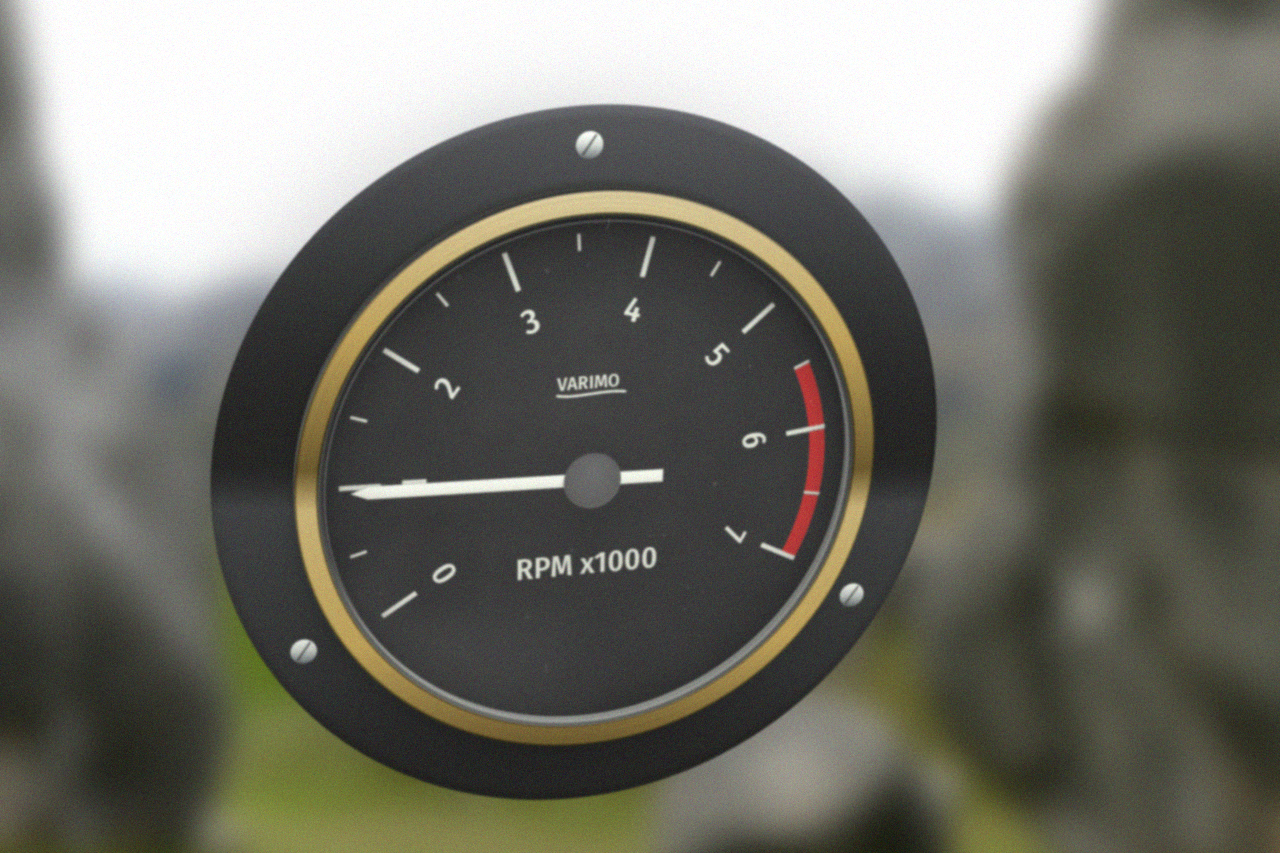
**1000** rpm
